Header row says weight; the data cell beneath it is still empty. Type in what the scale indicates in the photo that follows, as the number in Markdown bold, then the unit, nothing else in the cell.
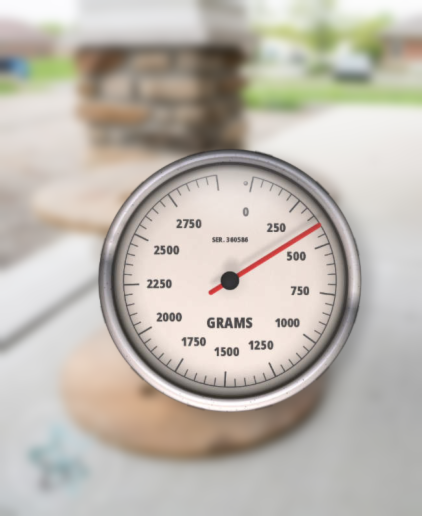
**400** g
